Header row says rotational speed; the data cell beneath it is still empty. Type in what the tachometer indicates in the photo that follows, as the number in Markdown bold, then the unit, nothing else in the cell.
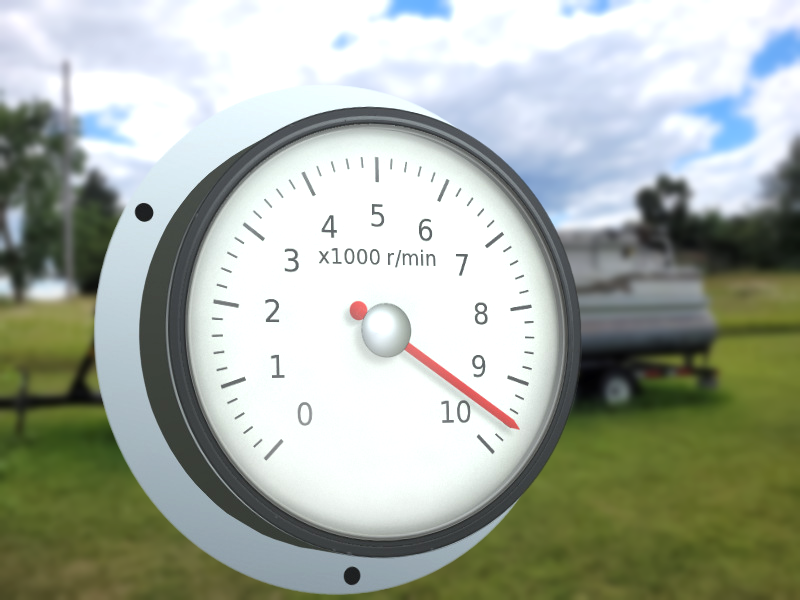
**9600** rpm
